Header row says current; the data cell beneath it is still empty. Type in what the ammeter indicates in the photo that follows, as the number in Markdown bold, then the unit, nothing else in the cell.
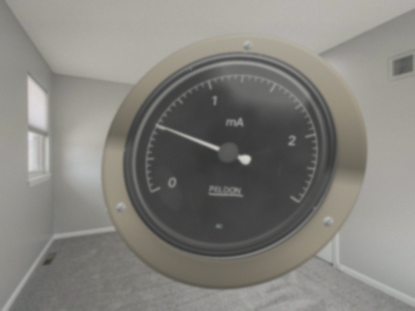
**0.5** mA
